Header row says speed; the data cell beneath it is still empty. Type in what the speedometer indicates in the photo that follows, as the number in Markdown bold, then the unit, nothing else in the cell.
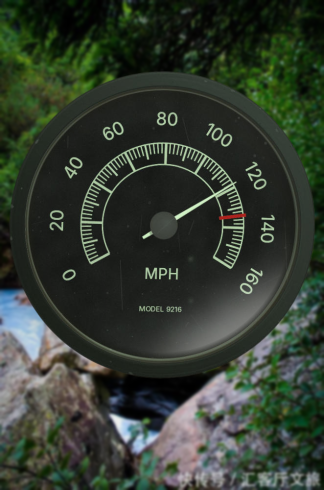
**118** mph
